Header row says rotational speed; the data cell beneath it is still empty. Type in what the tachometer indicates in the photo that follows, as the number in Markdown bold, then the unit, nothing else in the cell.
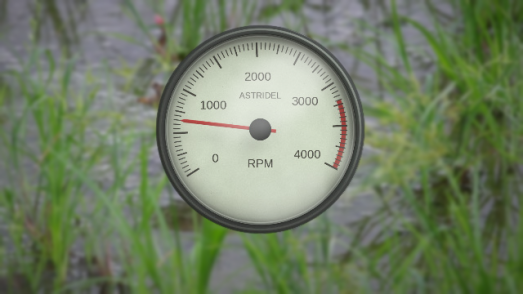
**650** rpm
